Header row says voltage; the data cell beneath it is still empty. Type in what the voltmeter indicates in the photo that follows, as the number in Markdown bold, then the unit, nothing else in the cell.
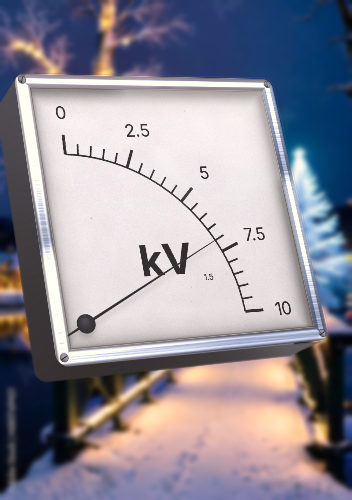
**7** kV
